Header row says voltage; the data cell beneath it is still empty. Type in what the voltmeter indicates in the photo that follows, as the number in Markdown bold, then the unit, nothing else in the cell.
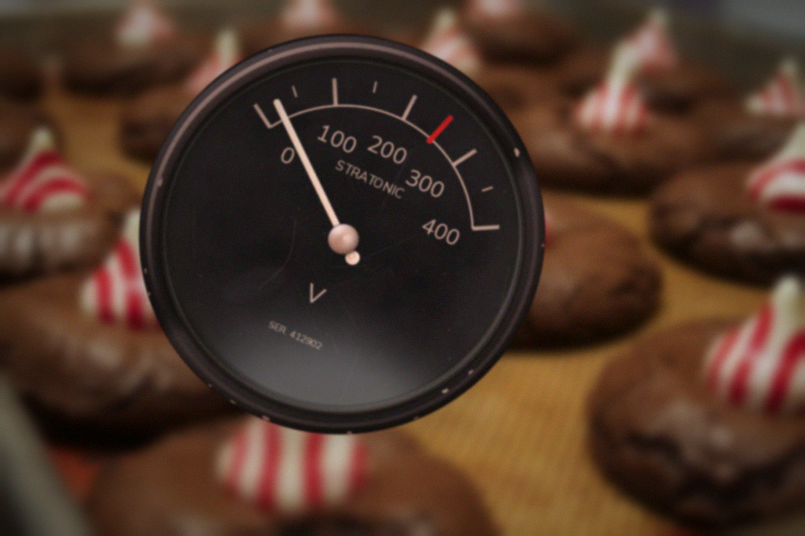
**25** V
